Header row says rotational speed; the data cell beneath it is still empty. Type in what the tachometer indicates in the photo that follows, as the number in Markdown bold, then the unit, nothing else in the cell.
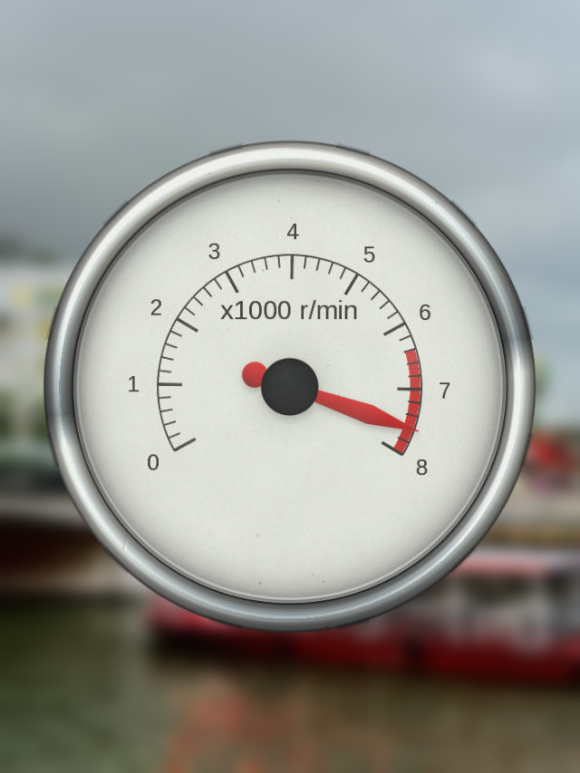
**7600** rpm
